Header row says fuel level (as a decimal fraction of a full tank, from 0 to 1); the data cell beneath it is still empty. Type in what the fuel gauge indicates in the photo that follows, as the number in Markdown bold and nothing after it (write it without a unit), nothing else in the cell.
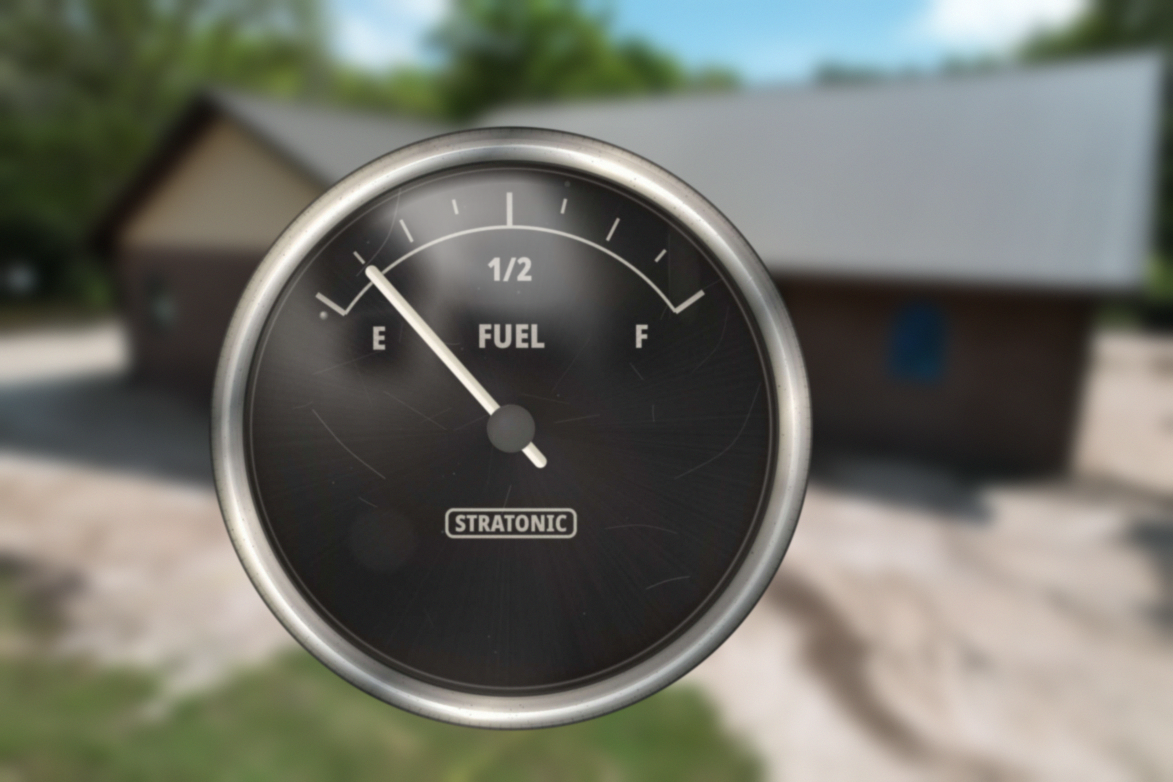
**0.125**
